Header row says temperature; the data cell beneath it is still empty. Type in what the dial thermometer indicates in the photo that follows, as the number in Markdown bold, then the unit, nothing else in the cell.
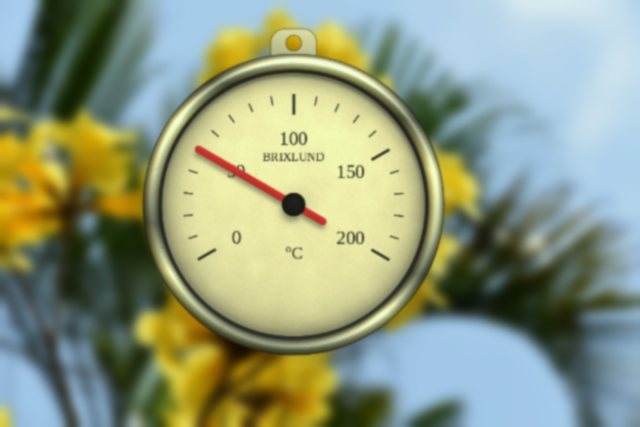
**50** °C
